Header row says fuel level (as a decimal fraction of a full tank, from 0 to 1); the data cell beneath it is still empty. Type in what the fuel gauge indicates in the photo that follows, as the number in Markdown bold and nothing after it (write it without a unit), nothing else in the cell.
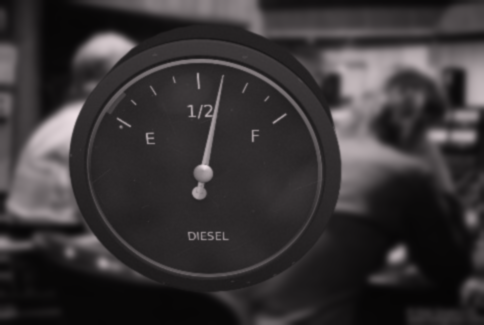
**0.625**
